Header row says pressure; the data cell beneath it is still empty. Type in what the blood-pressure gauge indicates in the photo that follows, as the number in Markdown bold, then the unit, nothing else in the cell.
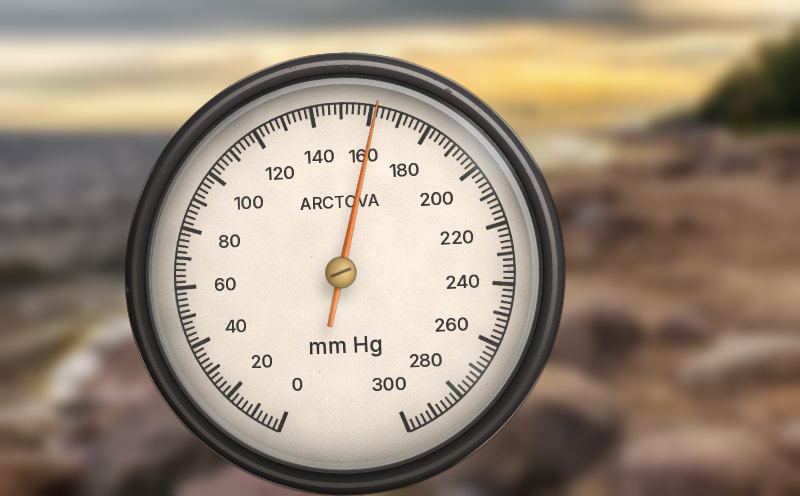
**162** mmHg
